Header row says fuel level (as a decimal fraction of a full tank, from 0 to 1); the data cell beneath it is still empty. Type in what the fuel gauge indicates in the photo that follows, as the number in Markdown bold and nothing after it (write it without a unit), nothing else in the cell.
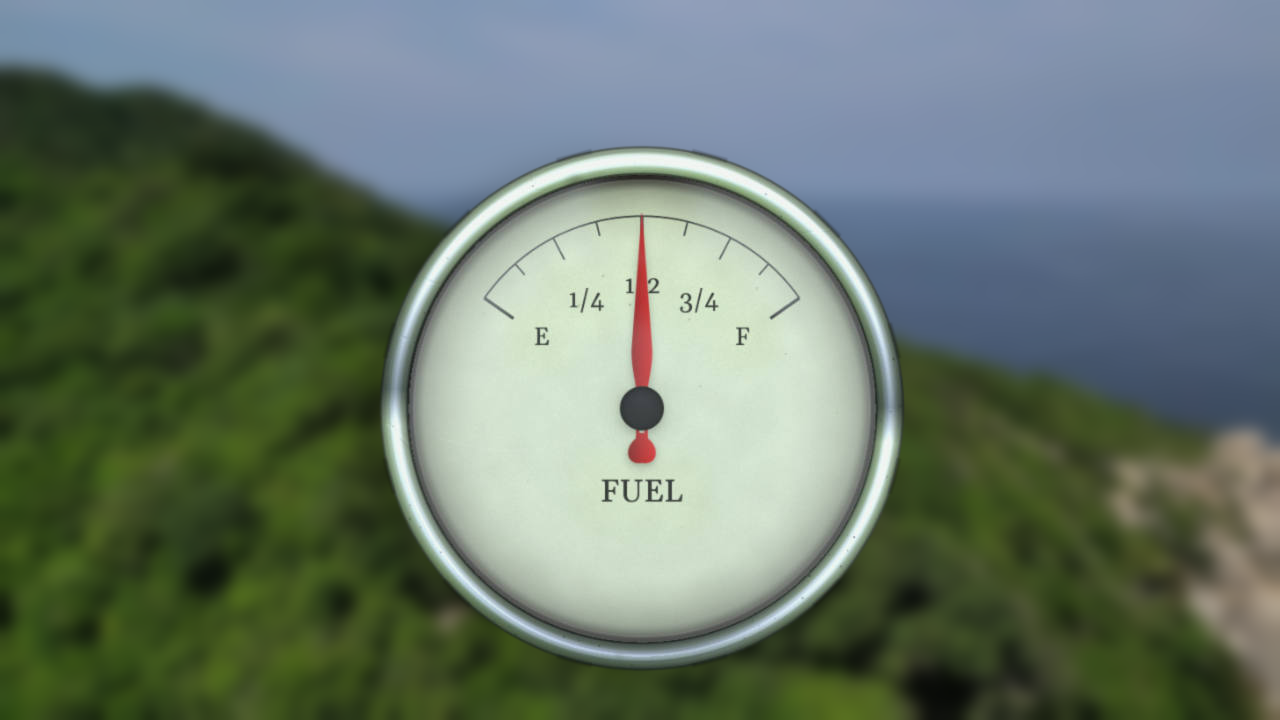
**0.5**
